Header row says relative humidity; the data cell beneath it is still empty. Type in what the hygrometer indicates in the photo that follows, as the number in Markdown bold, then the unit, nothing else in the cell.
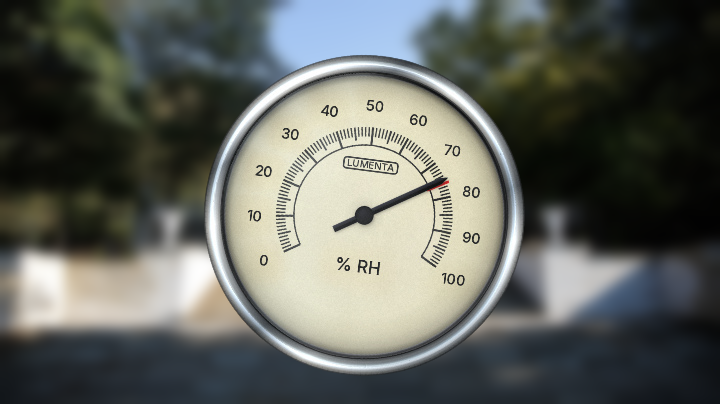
**75** %
